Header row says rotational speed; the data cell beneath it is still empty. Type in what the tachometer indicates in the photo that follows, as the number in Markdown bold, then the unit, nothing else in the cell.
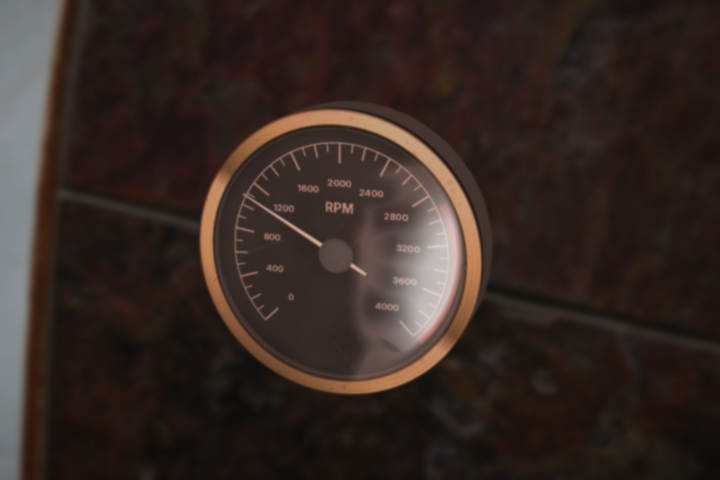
**1100** rpm
